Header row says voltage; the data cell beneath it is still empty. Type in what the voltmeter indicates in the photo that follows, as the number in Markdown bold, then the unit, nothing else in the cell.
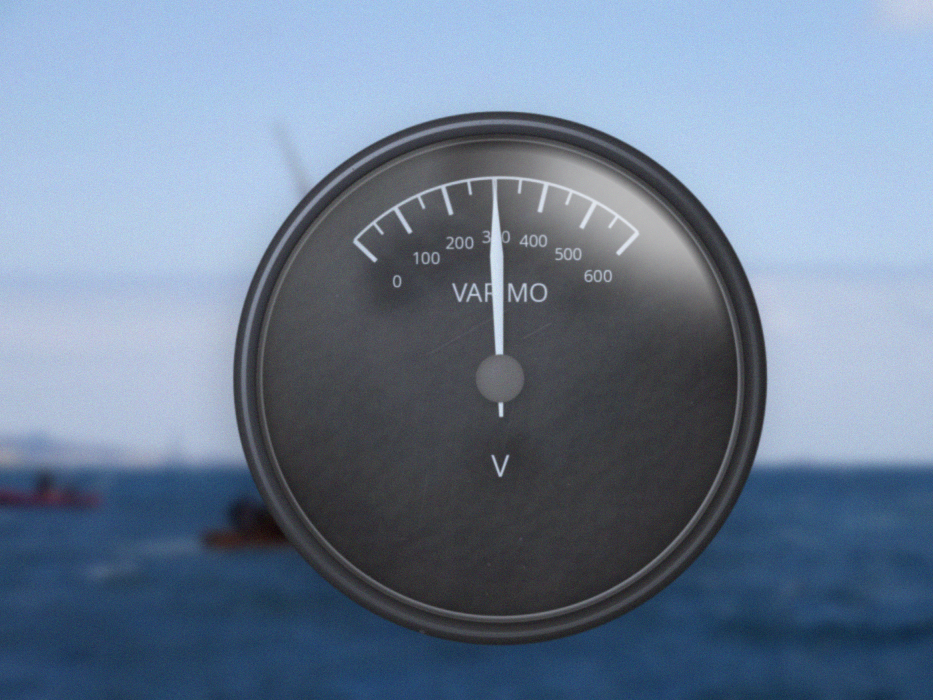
**300** V
